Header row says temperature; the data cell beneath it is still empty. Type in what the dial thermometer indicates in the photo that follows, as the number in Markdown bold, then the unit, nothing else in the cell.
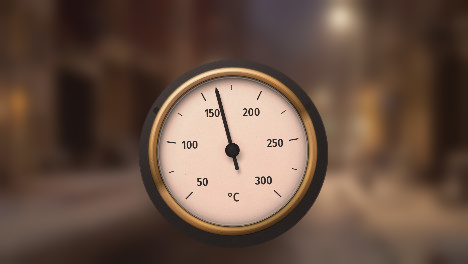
**162.5** °C
